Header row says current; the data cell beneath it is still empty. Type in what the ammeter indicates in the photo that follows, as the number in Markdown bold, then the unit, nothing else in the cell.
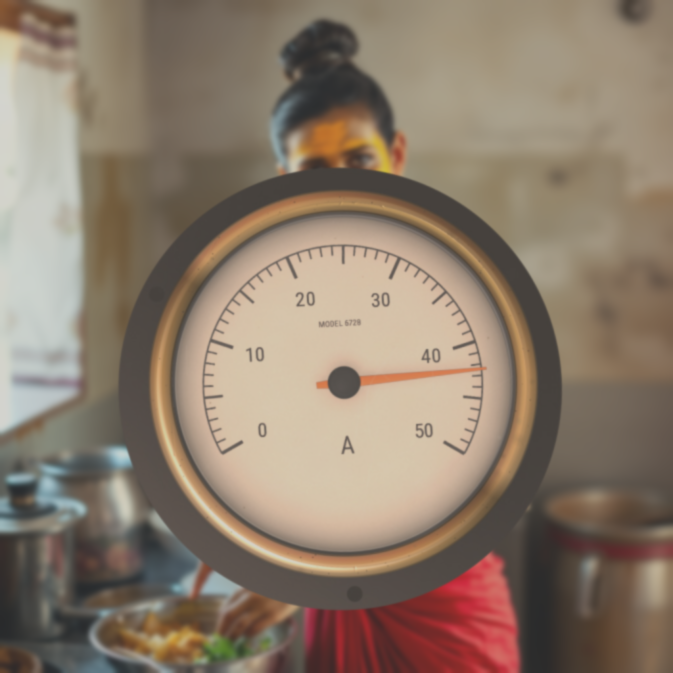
**42.5** A
